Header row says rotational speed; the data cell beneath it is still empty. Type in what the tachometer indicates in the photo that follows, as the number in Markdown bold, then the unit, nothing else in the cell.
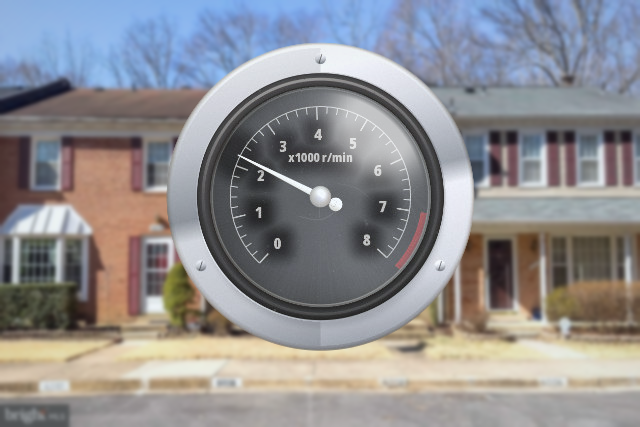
**2200** rpm
